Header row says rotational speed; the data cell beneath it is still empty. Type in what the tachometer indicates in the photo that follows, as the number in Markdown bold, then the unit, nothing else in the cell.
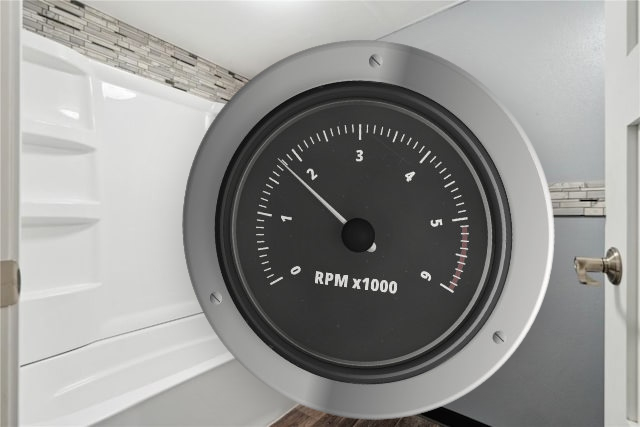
**1800** rpm
